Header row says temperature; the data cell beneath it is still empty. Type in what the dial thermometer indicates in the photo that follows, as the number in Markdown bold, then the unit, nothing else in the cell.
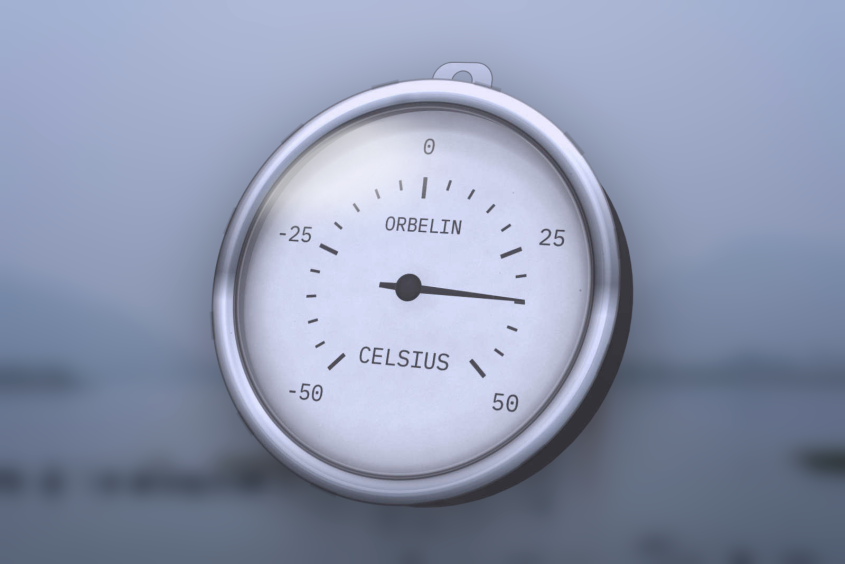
**35** °C
